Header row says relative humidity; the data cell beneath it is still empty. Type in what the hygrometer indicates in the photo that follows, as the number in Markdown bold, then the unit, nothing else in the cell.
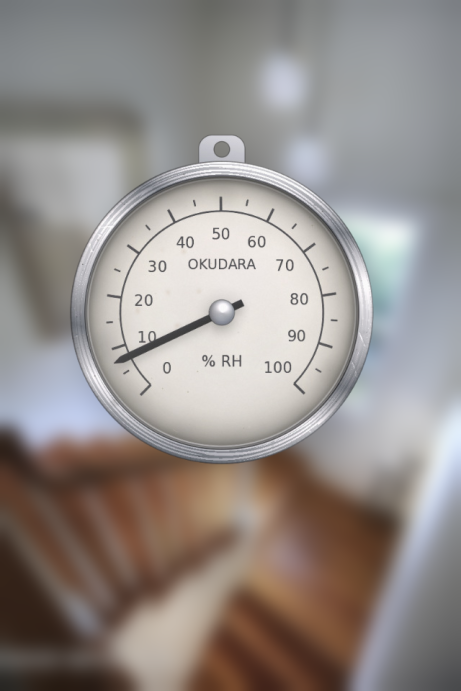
**7.5** %
